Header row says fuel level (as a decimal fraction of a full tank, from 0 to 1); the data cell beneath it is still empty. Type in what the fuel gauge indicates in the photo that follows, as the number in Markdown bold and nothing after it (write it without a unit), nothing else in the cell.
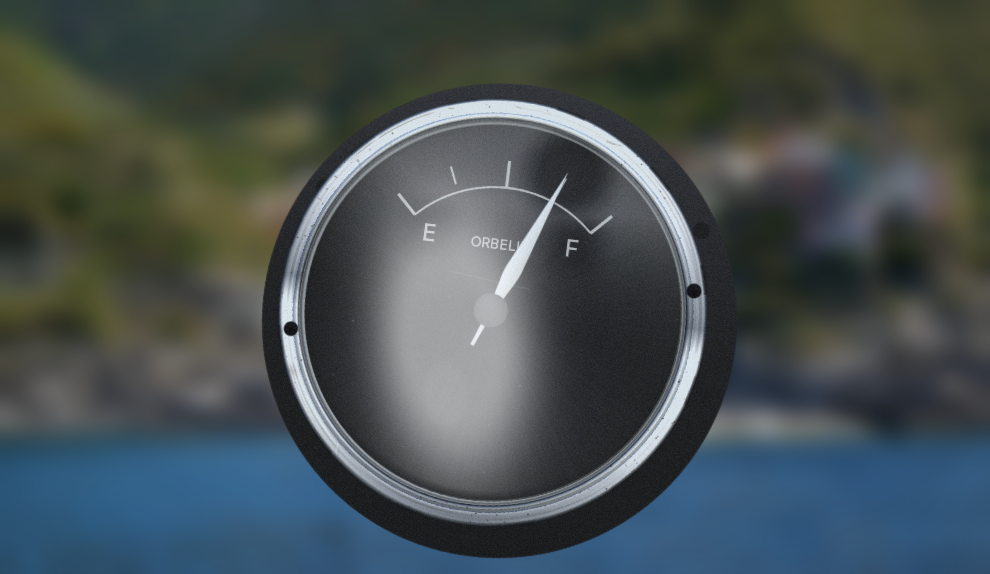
**0.75**
